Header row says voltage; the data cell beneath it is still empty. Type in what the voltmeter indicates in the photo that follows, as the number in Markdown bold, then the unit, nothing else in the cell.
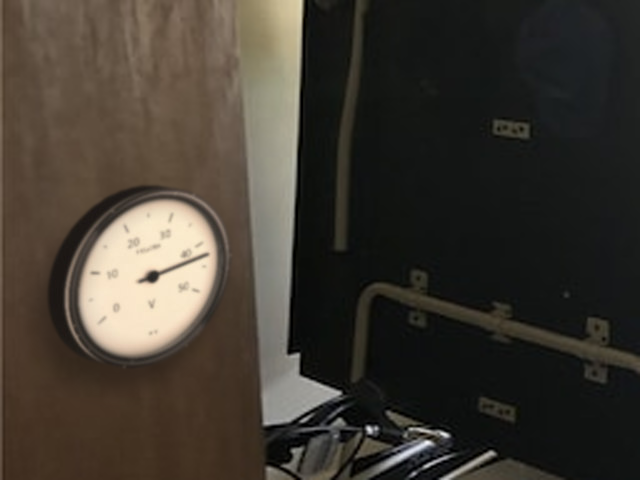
**42.5** V
